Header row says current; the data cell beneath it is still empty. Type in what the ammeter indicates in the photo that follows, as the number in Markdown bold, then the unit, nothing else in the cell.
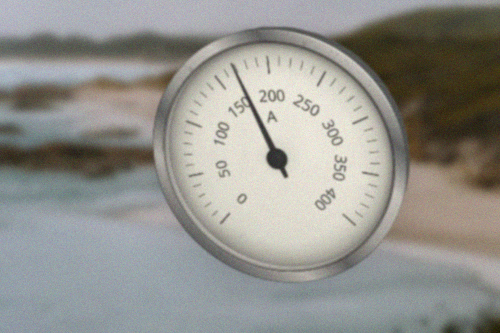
**170** A
